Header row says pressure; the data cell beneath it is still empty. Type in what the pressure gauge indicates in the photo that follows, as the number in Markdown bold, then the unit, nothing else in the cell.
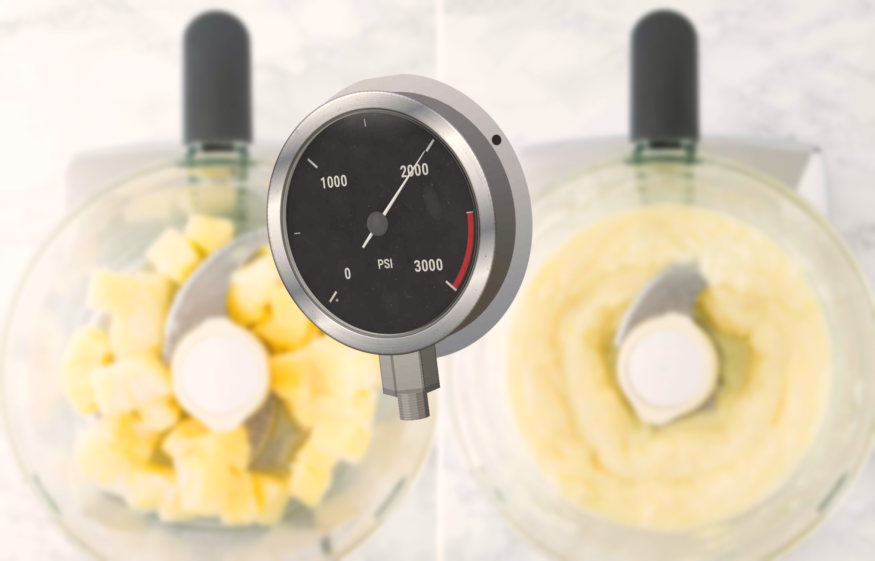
**2000** psi
